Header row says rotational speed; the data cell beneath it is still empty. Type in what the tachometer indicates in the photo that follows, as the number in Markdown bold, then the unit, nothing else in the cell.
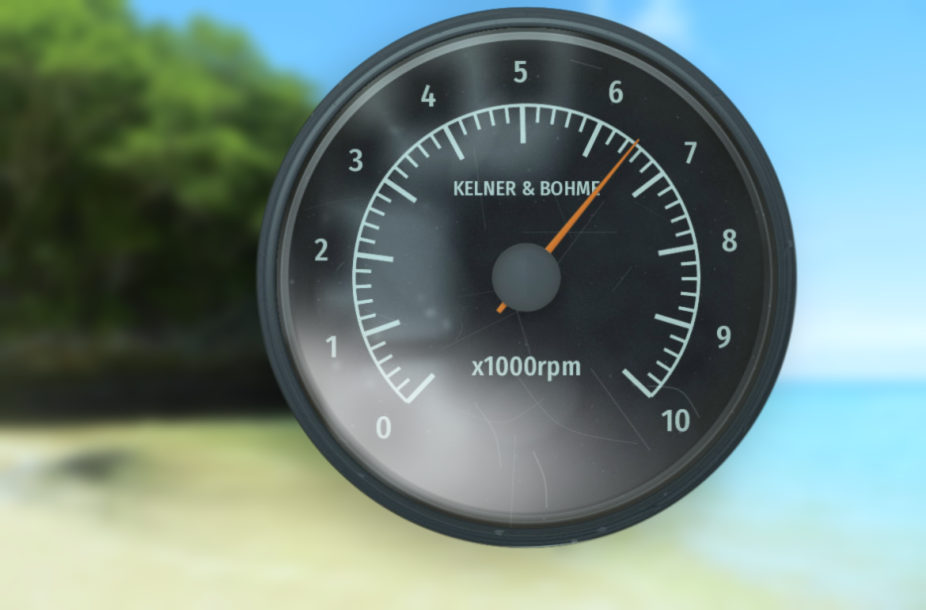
**6500** rpm
